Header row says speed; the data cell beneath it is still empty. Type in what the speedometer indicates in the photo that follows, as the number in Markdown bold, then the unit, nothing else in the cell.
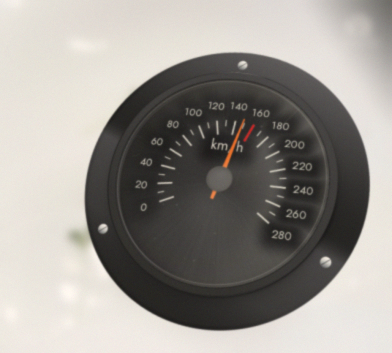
**150** km/h
